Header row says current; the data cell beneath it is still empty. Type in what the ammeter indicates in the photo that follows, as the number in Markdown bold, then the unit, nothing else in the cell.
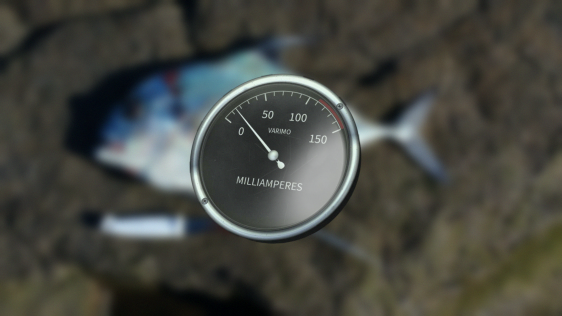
**15** mA
